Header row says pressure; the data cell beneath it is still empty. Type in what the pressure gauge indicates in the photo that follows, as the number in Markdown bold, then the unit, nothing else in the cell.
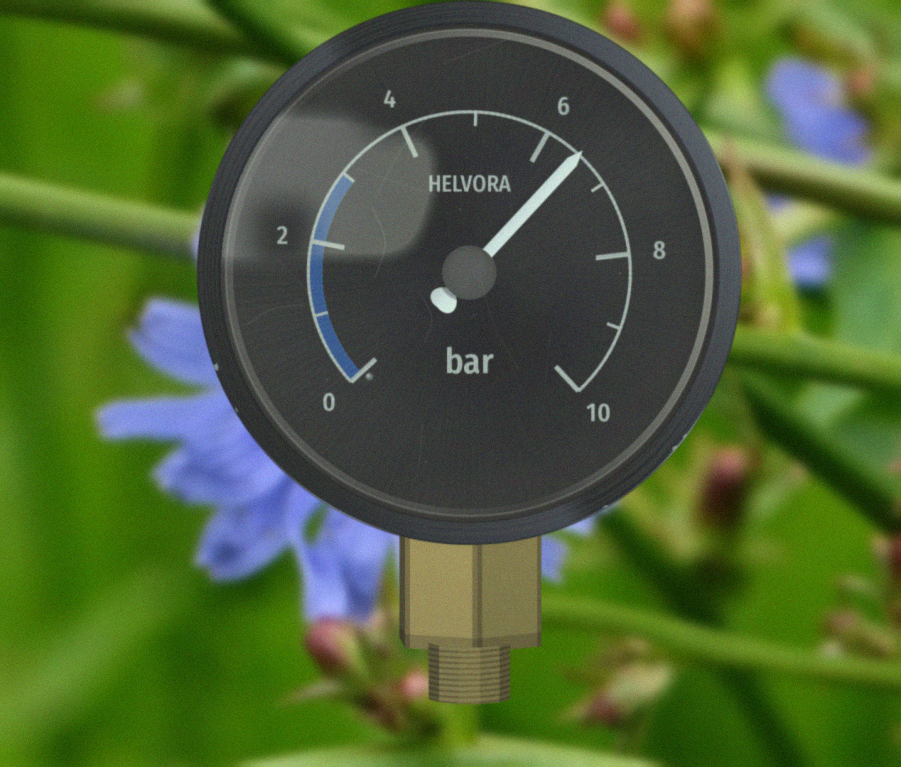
**6.5** bar
